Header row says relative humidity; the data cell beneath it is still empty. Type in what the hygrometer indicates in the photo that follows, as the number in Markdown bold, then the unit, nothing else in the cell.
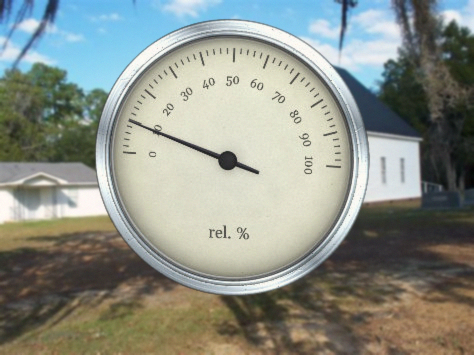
**10** %
